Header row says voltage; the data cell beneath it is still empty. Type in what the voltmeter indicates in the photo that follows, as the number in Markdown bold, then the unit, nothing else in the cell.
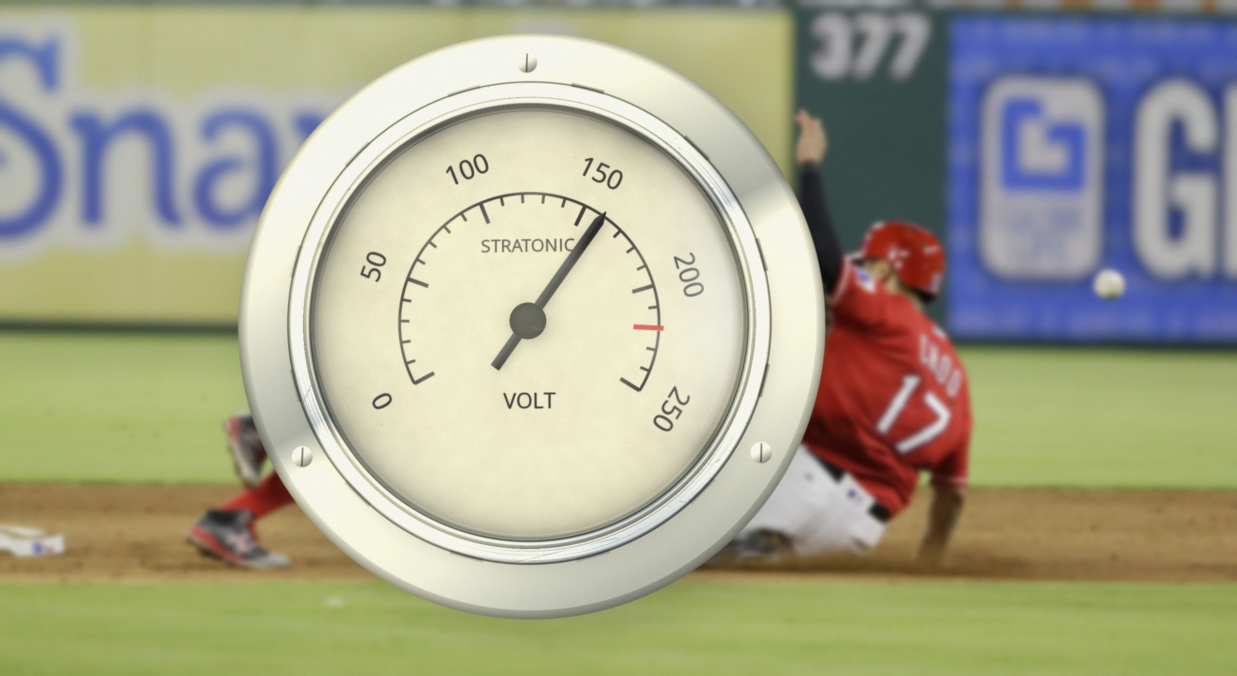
**160** V
